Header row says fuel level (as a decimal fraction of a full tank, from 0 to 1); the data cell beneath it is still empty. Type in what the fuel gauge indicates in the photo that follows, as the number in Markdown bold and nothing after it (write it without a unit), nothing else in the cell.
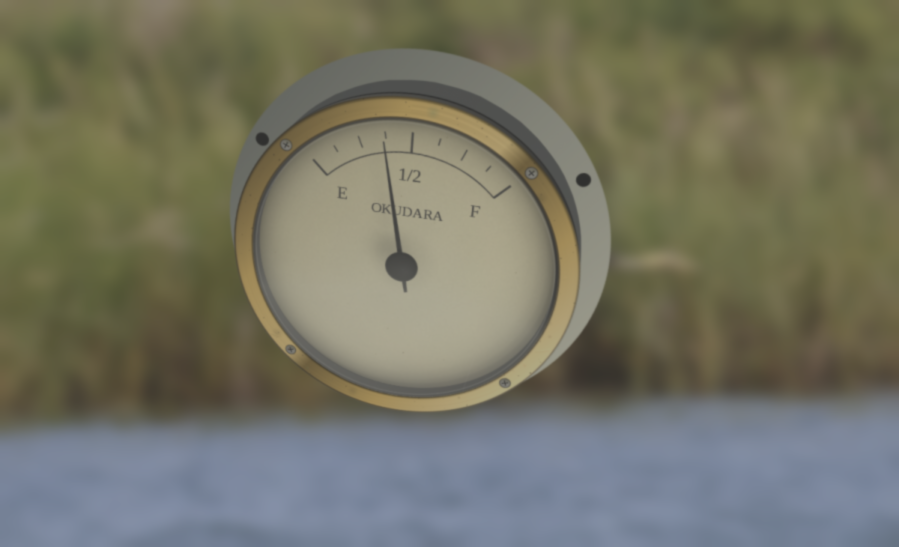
**0.375**
